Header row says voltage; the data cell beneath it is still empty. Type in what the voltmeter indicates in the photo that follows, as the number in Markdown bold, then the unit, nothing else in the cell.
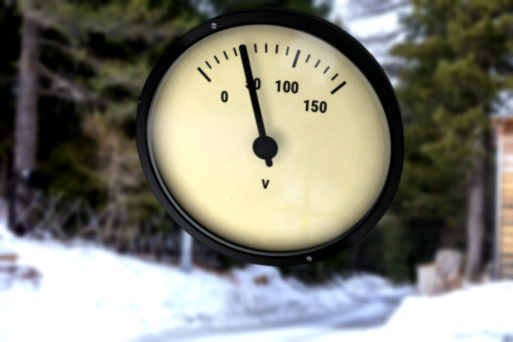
**50** V
